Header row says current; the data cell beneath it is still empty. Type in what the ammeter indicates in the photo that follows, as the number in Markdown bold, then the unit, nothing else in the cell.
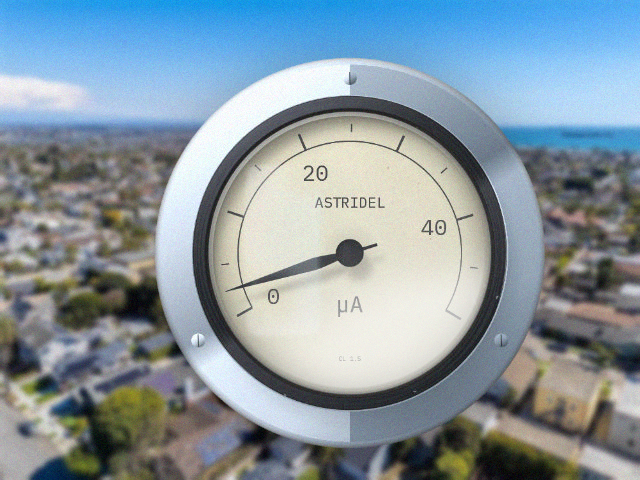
**2.5** µA
